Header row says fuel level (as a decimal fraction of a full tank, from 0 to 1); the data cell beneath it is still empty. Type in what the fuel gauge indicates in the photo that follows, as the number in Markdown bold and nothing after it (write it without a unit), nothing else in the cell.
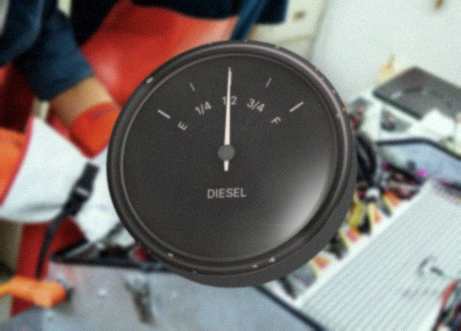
**0.5**
